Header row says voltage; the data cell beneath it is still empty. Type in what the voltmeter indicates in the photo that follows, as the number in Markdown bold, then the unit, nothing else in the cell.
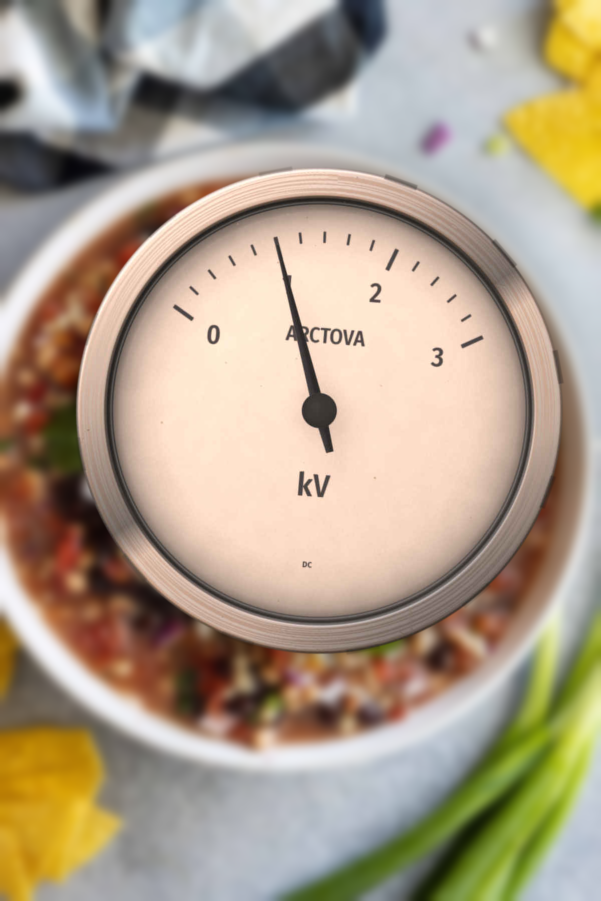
**1** kV
